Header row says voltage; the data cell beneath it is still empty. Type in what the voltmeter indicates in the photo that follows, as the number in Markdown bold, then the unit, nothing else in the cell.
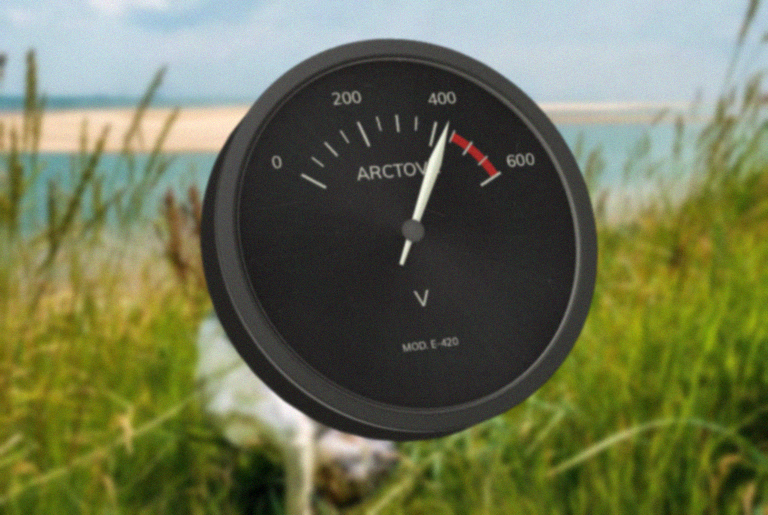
**425** V
